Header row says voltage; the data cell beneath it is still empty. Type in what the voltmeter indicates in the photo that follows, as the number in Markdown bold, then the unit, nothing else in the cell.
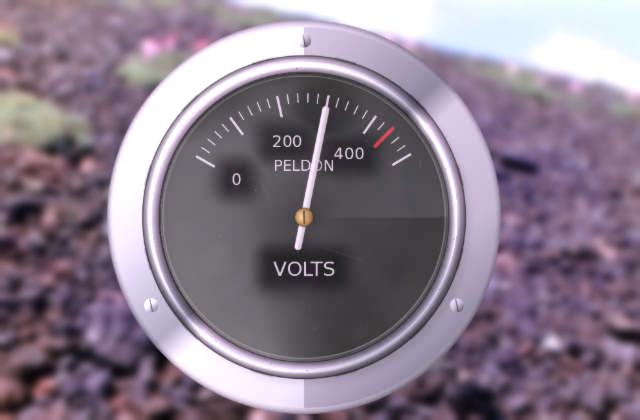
**300** V
